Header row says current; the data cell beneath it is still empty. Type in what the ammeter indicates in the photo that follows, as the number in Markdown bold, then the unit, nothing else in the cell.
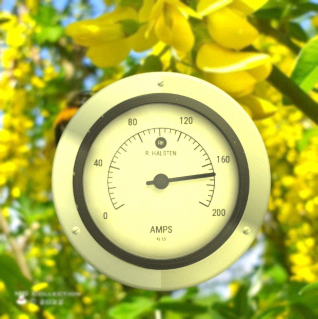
**170** A
